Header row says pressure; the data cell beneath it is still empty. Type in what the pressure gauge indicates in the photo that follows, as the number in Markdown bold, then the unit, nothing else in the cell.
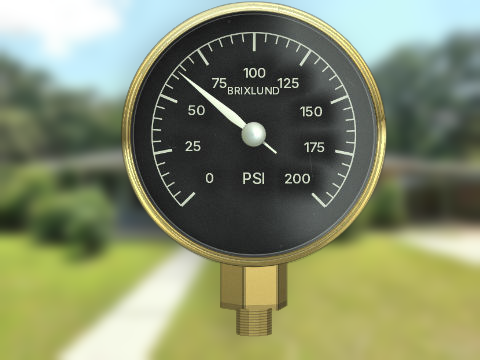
**62.5** psi
